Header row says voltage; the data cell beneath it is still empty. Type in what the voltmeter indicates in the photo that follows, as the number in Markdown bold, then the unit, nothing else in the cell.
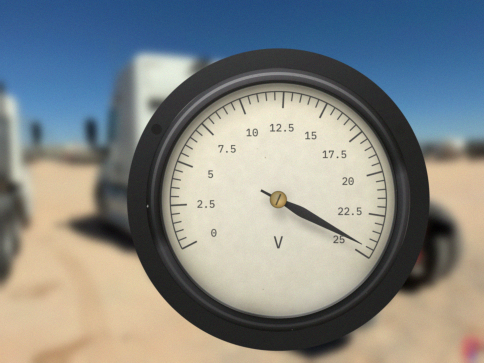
**24.5** V
